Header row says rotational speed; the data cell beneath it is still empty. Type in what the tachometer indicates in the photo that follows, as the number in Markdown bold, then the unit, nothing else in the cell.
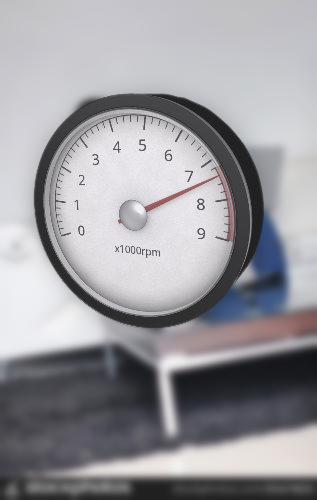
**7400** rpm
